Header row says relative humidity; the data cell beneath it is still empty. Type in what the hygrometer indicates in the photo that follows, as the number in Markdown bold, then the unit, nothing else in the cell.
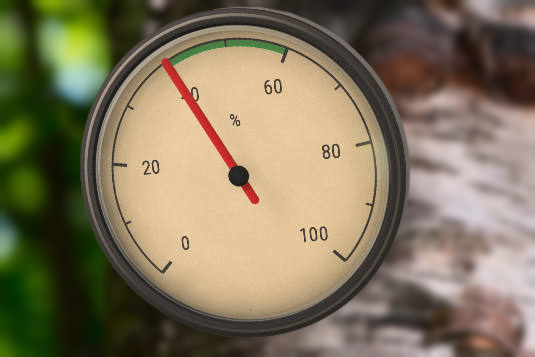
**40** %
